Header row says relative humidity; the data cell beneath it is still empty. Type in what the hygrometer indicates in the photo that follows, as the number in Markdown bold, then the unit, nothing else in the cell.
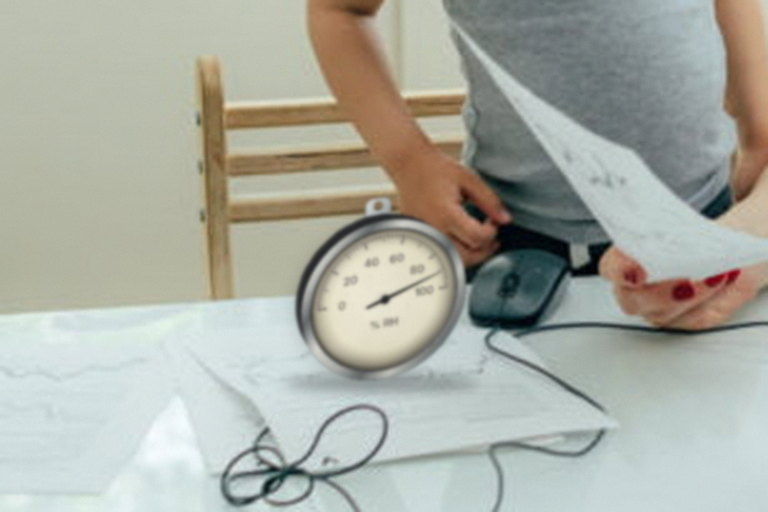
**90** %
